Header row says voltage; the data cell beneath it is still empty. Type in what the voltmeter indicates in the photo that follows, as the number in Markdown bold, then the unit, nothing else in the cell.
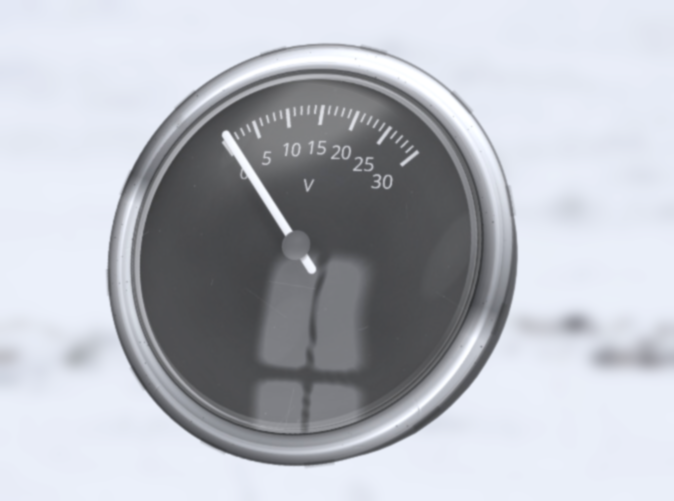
**1** V
